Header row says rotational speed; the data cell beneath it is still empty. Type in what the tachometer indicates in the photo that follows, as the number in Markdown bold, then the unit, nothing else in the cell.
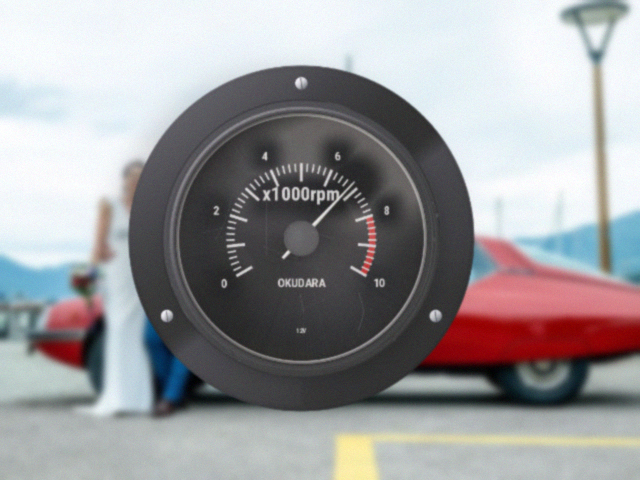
**6800** rpm
